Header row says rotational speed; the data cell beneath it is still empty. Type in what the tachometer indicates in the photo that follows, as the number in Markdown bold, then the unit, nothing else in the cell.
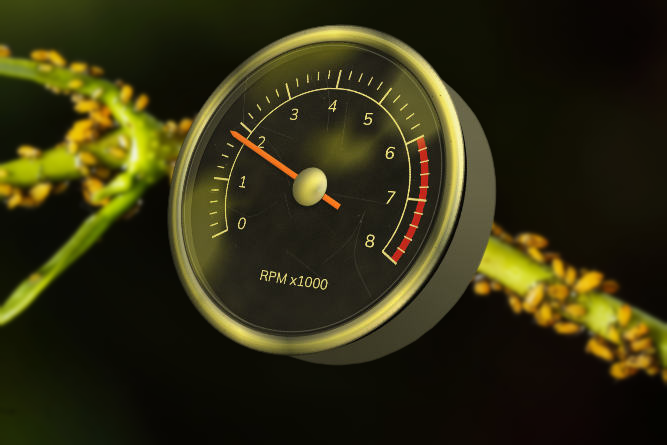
**1800** rpm
